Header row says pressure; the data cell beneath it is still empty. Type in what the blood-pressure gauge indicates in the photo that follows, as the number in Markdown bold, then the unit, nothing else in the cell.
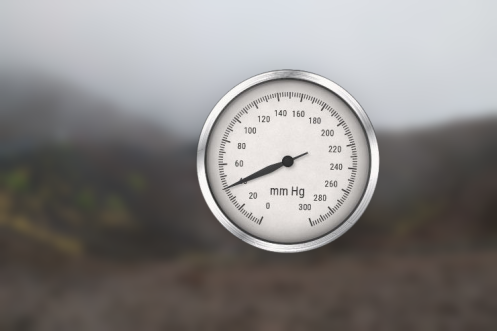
**40** mmHg
